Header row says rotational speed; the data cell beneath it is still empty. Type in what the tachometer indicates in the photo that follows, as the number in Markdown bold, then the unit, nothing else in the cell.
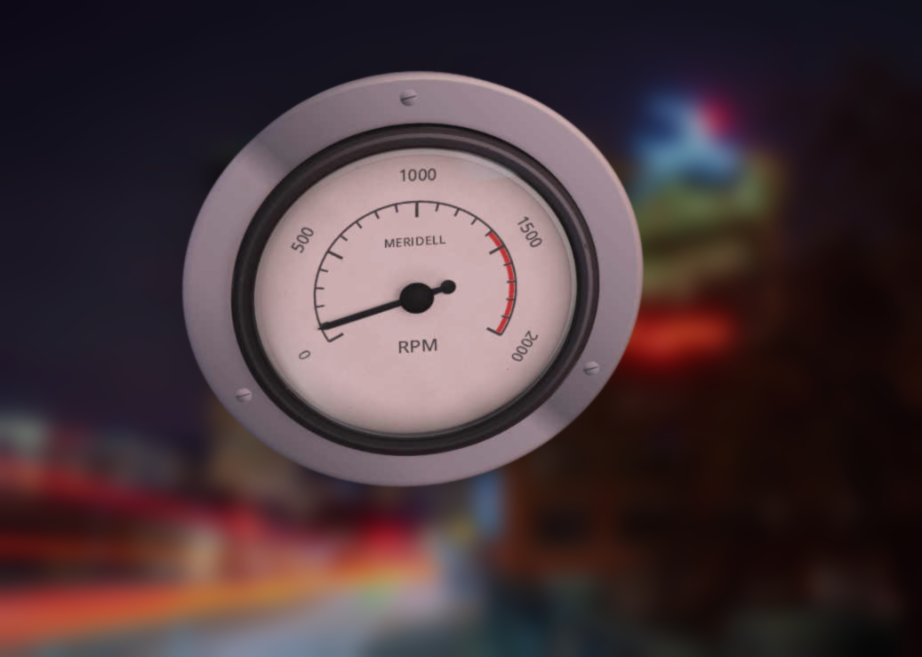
**100** rpm
